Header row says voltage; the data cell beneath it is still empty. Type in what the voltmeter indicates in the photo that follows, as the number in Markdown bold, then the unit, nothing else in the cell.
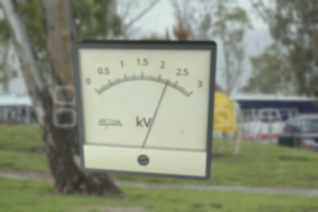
**2.25** kV
